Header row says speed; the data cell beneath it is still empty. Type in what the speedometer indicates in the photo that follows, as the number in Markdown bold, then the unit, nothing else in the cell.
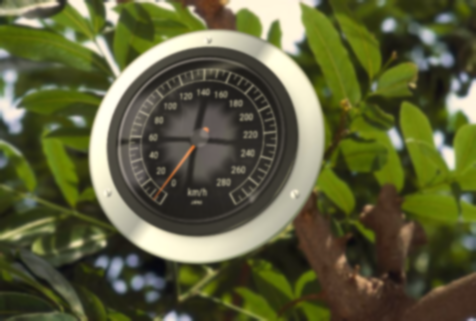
**5** km/h
